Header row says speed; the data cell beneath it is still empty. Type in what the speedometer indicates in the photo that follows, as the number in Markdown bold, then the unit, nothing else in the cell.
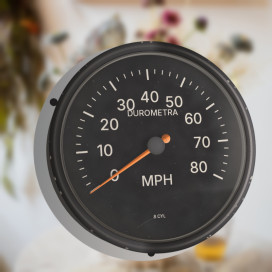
**0** mph
